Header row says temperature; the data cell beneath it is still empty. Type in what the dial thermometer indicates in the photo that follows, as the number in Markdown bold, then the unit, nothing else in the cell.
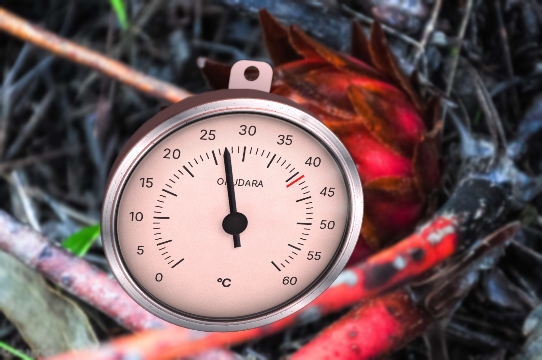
**27** °C
